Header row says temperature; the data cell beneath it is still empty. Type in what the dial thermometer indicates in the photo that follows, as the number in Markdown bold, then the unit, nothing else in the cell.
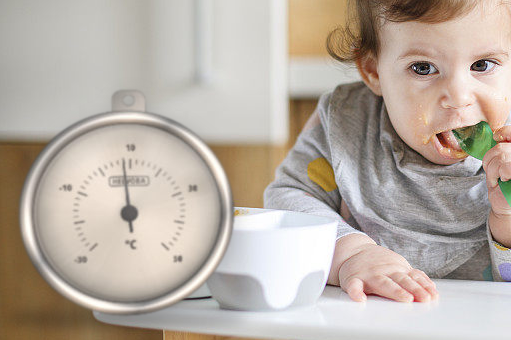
**8** °C
